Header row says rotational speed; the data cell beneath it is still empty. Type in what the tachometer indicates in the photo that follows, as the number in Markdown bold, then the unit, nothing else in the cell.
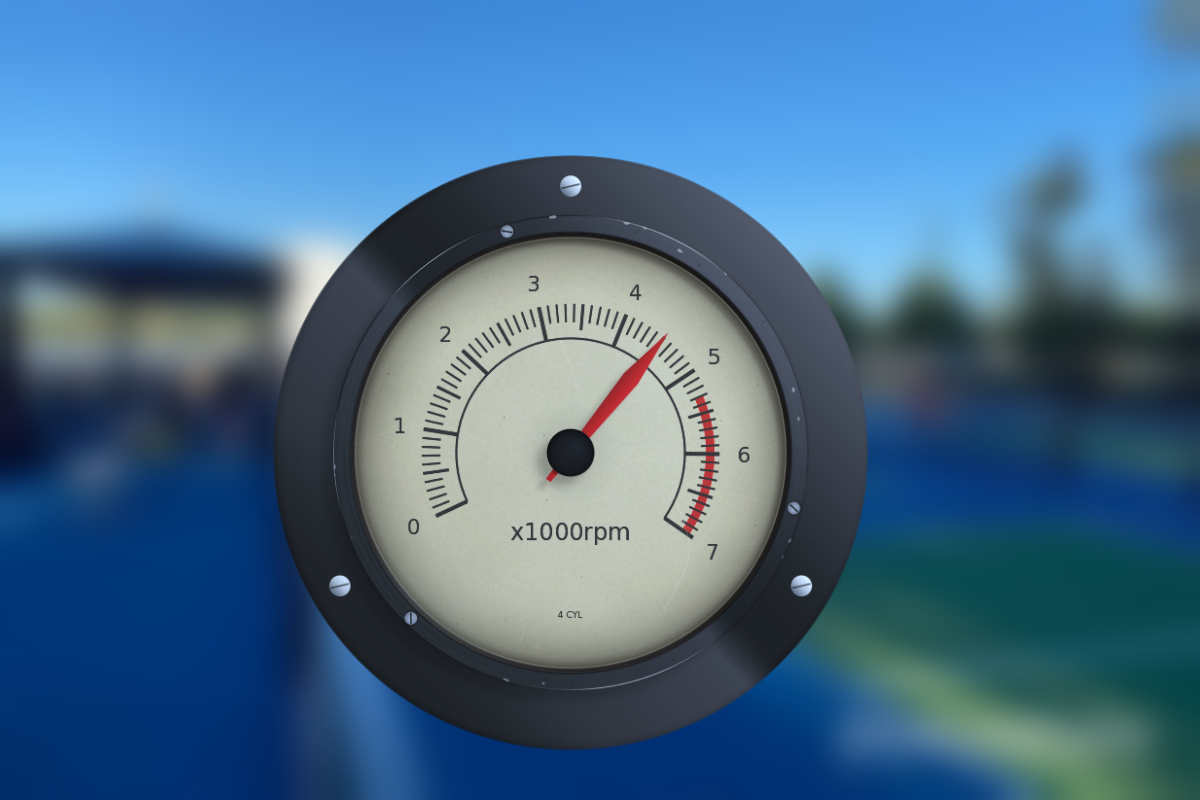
**4500** rpm
